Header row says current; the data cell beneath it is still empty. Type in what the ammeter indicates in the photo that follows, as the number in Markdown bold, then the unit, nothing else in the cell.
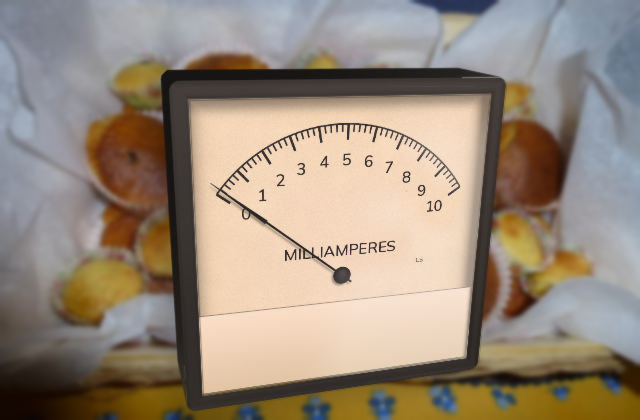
**0.2** mA
